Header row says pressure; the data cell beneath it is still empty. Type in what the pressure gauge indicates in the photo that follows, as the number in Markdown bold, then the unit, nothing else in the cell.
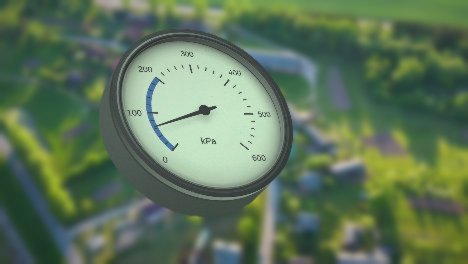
**60** kPa
